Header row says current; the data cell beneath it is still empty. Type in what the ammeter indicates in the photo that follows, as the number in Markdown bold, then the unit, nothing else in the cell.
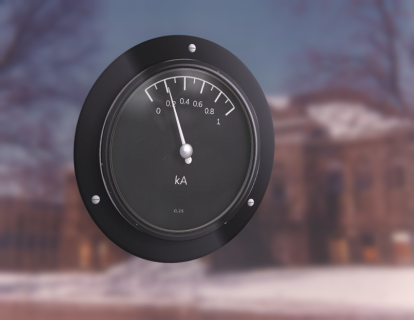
**0.2** kA
